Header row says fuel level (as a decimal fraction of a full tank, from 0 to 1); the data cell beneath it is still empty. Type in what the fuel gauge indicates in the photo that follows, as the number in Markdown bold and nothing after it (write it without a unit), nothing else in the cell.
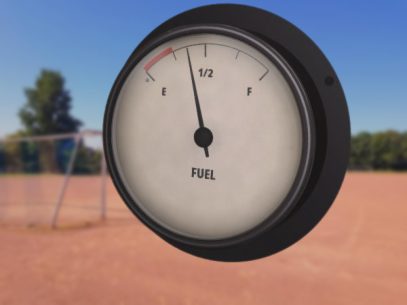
**0.375**
